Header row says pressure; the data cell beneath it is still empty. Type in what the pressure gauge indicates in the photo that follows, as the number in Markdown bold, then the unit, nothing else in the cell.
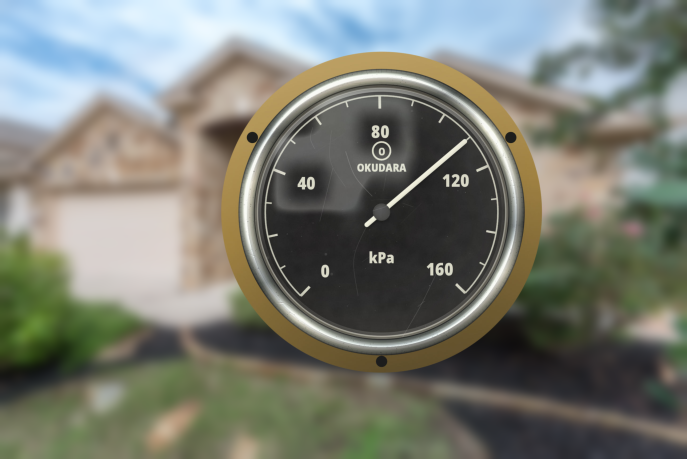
**110** kPa
